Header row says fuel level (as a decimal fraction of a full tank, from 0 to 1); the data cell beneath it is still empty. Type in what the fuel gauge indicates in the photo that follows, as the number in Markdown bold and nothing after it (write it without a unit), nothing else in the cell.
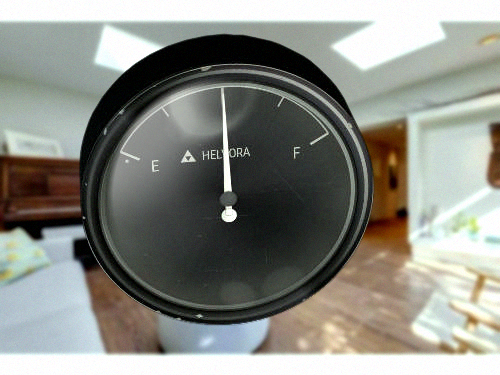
**0.5**
